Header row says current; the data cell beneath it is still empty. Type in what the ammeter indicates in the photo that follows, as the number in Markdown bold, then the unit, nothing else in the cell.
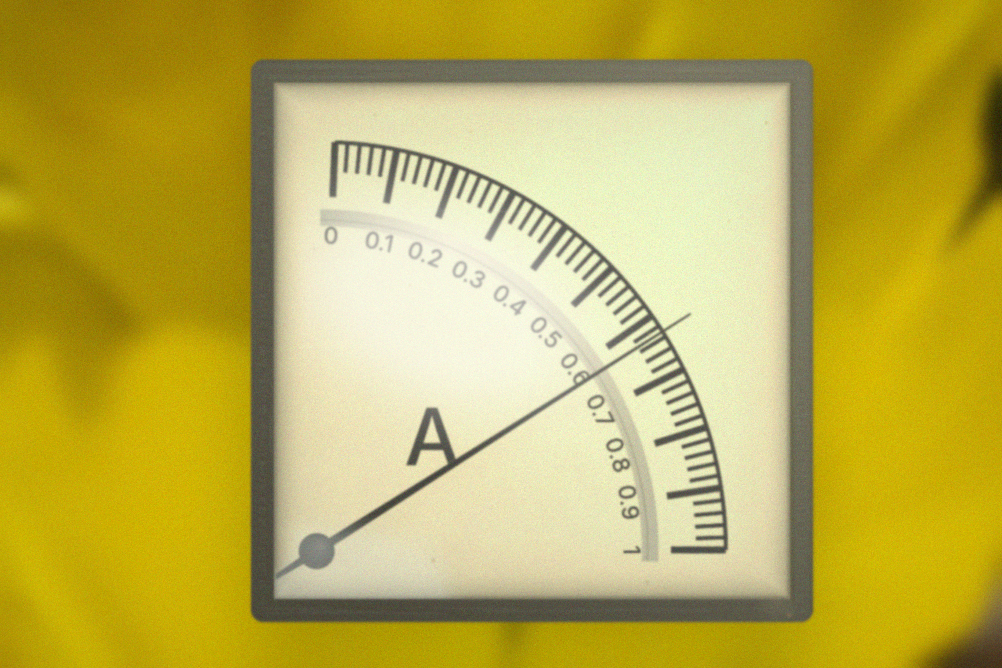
**0.63** A
